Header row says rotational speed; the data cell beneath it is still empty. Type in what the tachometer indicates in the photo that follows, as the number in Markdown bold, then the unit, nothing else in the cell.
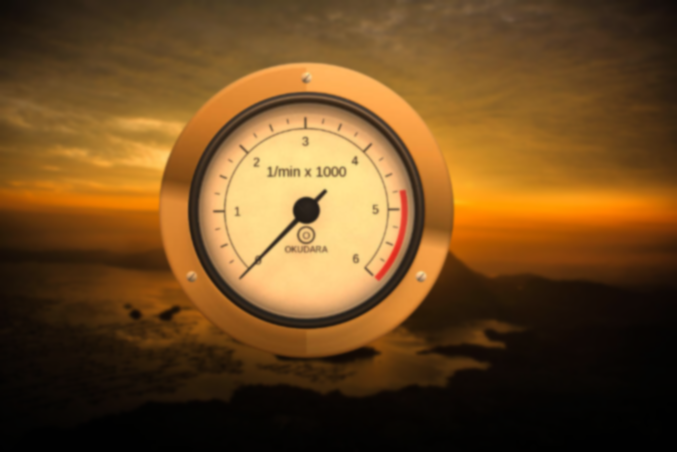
**0** rpm
